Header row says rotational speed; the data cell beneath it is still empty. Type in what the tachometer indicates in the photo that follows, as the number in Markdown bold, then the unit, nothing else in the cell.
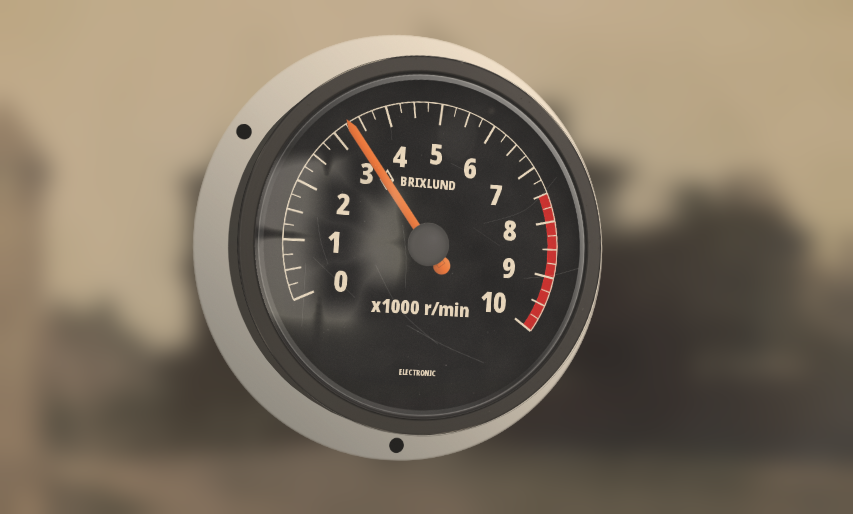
**3250** rpm
